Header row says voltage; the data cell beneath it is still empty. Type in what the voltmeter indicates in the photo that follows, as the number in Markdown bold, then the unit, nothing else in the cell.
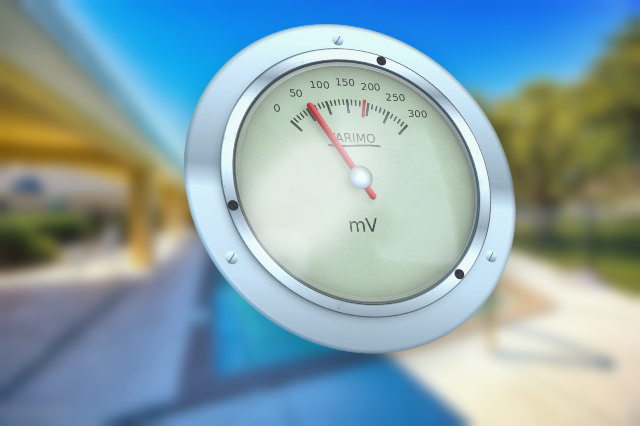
**50** mV
